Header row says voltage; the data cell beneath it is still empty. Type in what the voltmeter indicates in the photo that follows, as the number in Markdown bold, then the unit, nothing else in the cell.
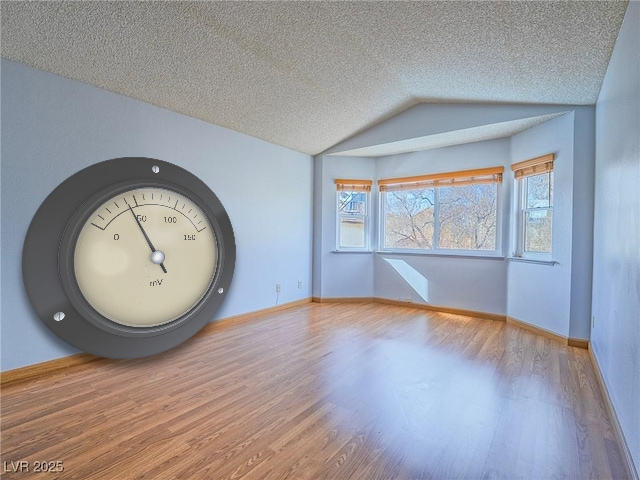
**40** mV
